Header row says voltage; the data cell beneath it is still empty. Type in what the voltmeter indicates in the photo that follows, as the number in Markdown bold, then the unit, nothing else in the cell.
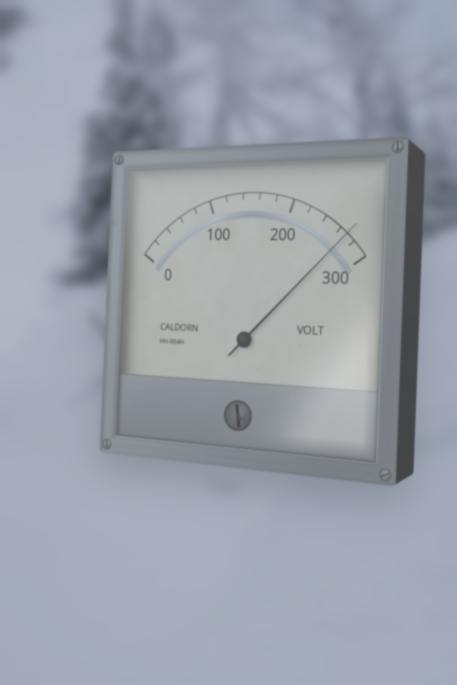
**270** V
